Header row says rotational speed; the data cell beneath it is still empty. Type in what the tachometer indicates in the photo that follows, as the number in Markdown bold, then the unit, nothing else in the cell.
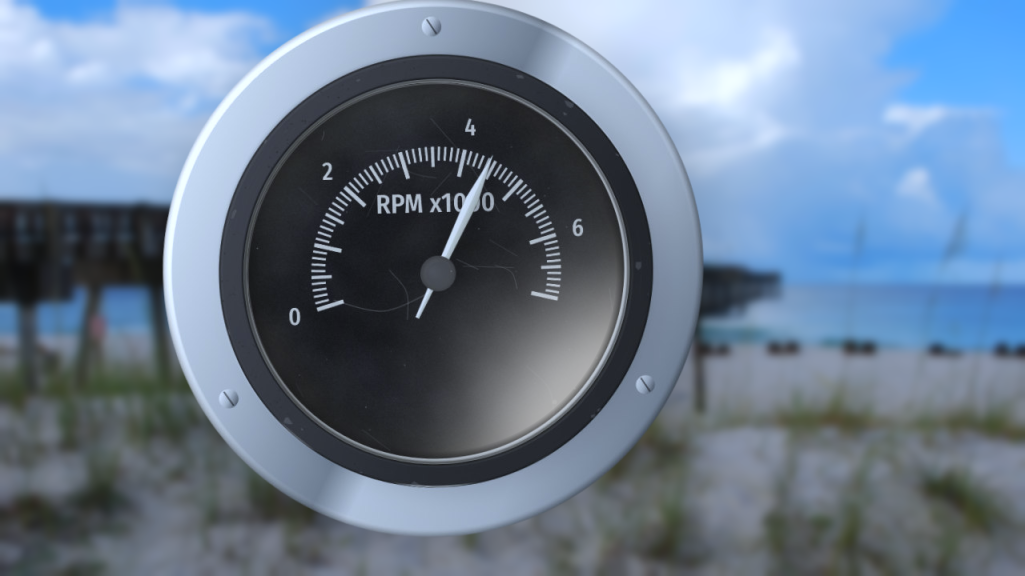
**4400** rpm
